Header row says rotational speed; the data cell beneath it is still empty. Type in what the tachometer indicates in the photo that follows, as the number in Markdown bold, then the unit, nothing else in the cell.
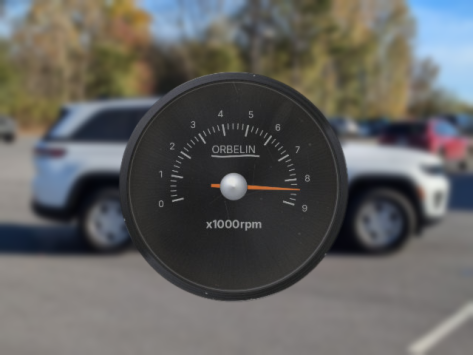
**8400** rpm
